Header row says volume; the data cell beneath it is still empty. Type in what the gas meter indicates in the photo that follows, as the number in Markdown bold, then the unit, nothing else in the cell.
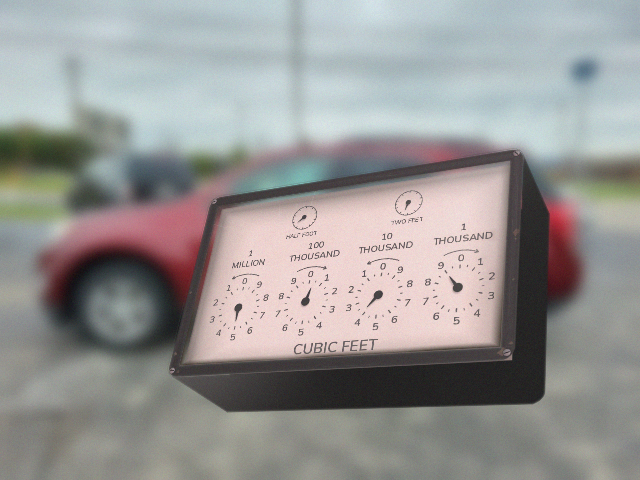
**503900** ft³
